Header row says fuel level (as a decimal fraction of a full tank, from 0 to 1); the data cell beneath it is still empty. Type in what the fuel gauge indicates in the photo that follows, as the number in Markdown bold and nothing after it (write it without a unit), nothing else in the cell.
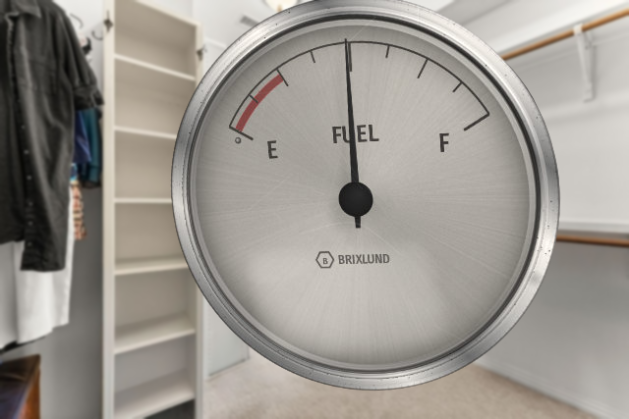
**0.5**
